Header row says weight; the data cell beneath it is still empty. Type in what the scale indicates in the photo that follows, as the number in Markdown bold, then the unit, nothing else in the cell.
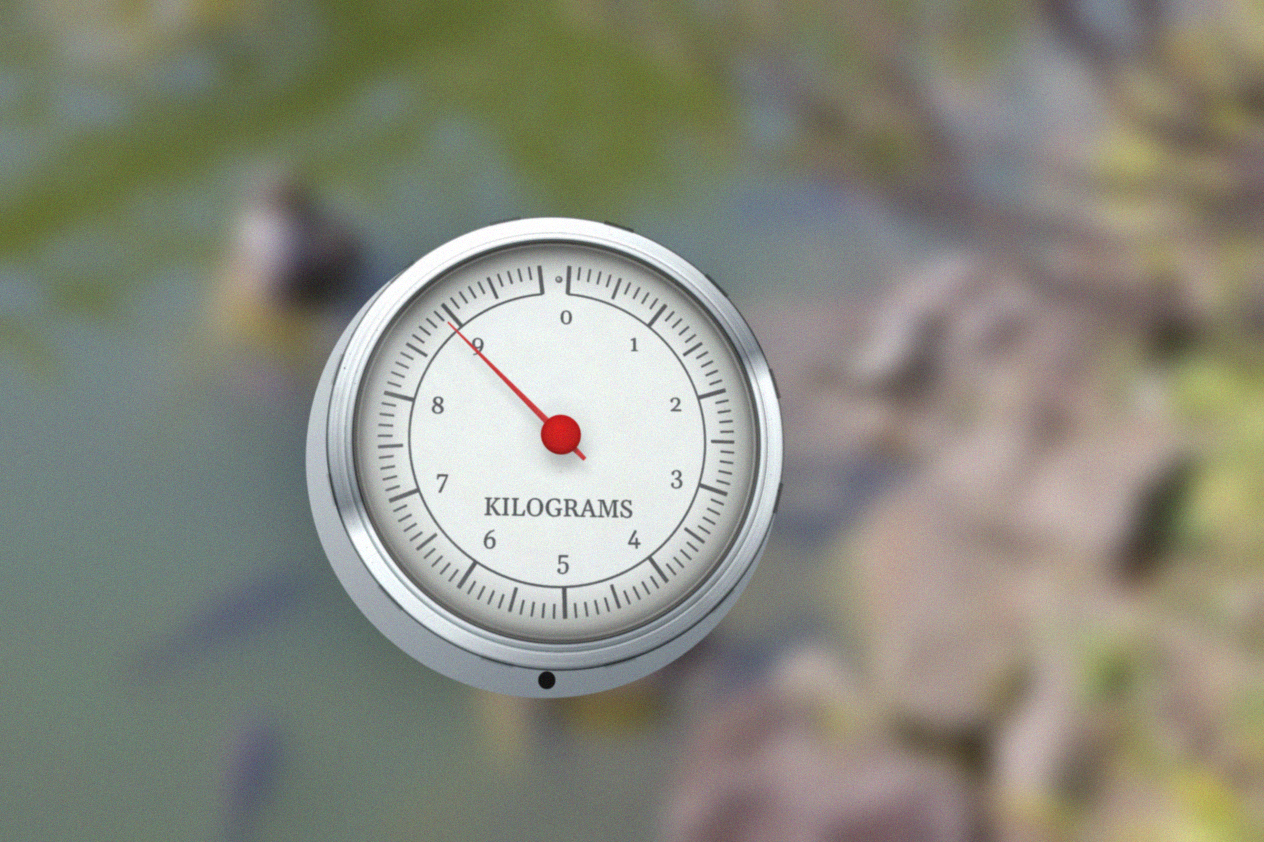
**8.9** kg
